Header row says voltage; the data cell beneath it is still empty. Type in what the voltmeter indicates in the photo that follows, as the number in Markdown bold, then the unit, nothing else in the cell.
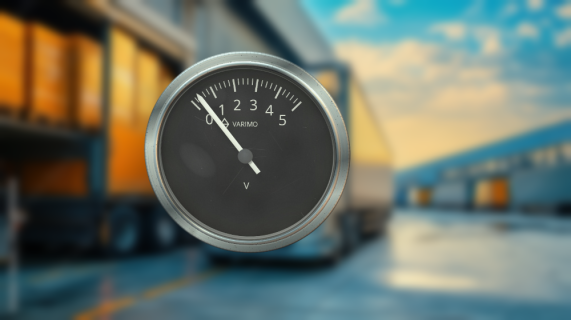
**0.4** V
